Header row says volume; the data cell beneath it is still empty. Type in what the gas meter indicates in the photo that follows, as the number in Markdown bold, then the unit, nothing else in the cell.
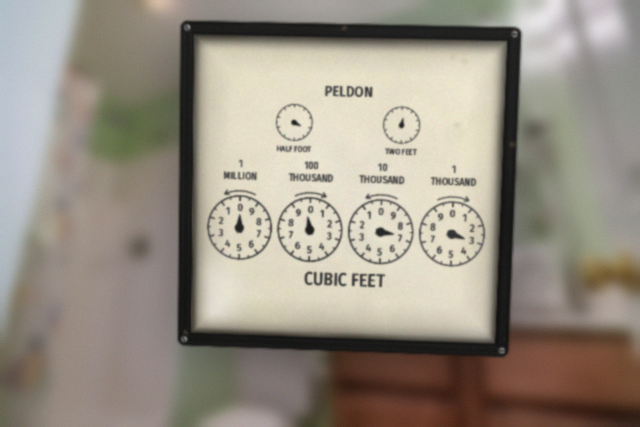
**997300** ft³
